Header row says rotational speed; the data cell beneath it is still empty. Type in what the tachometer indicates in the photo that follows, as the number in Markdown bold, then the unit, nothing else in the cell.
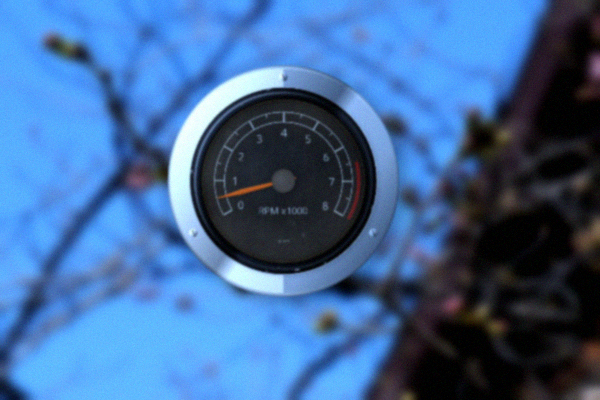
**500** rpm
